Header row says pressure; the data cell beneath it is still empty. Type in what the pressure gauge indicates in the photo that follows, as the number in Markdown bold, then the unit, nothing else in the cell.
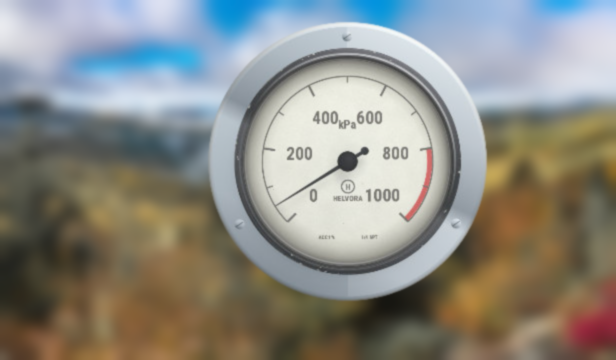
**50** kPa
